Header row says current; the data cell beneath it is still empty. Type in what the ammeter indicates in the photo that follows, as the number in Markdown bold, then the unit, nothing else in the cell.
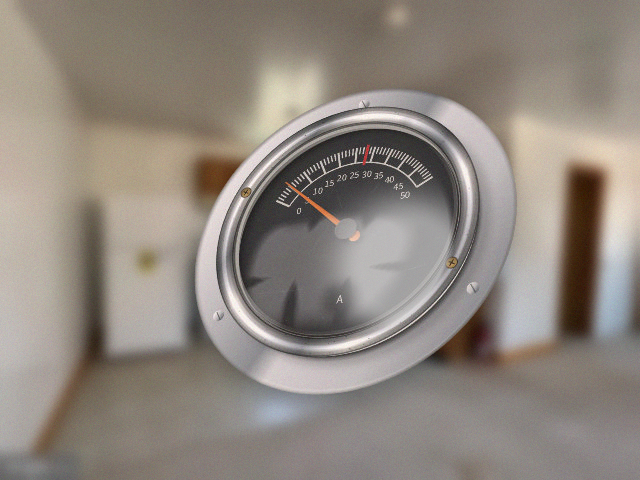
**5** A
